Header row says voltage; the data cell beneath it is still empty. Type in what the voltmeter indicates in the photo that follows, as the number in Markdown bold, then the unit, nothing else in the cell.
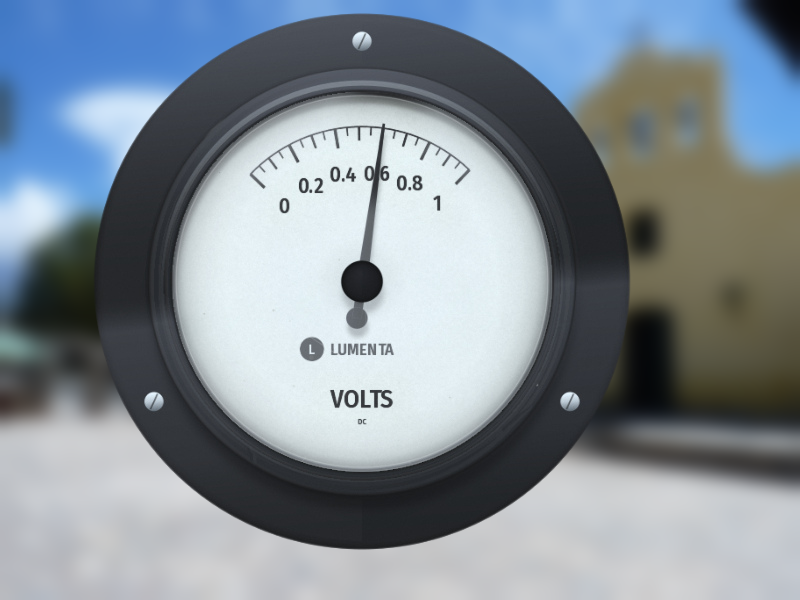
**0.6** V
